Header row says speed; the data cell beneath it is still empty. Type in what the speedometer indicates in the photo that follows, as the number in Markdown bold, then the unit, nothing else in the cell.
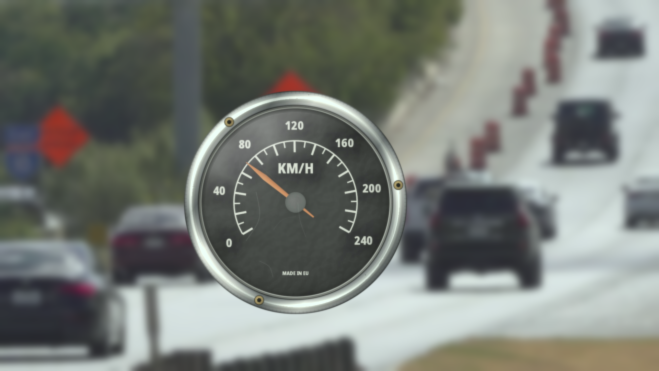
**70** km/h
